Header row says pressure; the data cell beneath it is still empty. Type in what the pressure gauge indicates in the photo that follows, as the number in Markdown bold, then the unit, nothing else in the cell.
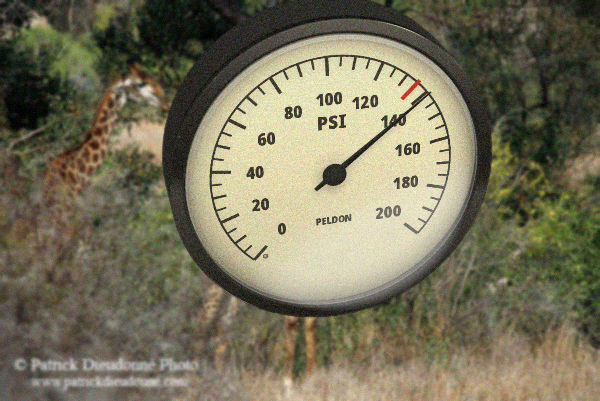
**140** psi
